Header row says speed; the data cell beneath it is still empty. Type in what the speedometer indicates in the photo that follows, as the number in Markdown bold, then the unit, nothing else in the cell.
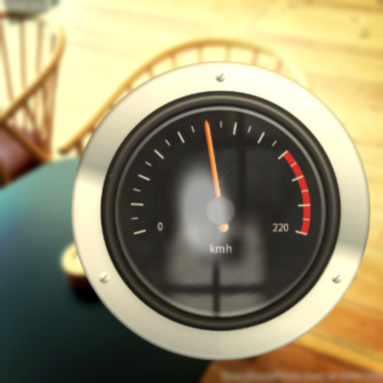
**100** km/h
